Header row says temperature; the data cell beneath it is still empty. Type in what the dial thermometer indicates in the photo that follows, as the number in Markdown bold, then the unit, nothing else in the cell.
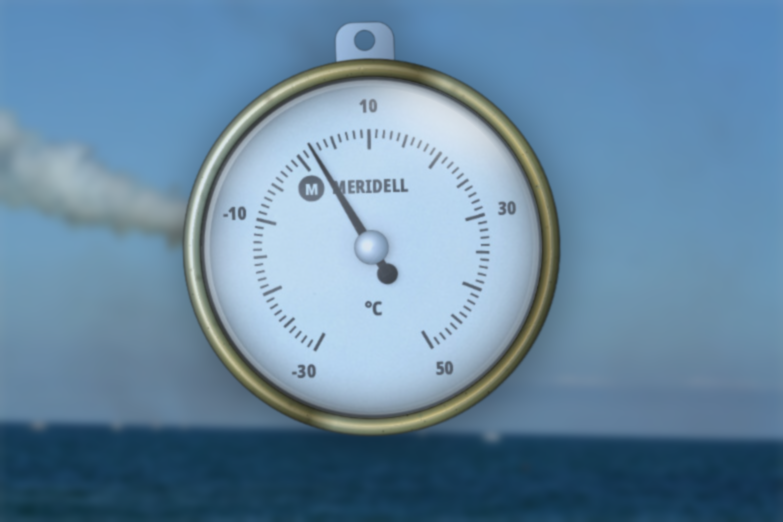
**2** °C
